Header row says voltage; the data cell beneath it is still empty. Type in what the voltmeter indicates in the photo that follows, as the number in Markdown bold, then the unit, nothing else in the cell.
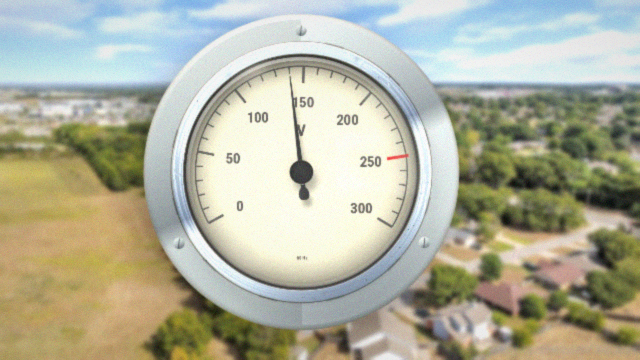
**140** V
